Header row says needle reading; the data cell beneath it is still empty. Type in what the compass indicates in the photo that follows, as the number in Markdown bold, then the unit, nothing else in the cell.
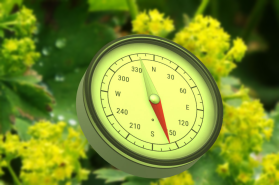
**160** °
